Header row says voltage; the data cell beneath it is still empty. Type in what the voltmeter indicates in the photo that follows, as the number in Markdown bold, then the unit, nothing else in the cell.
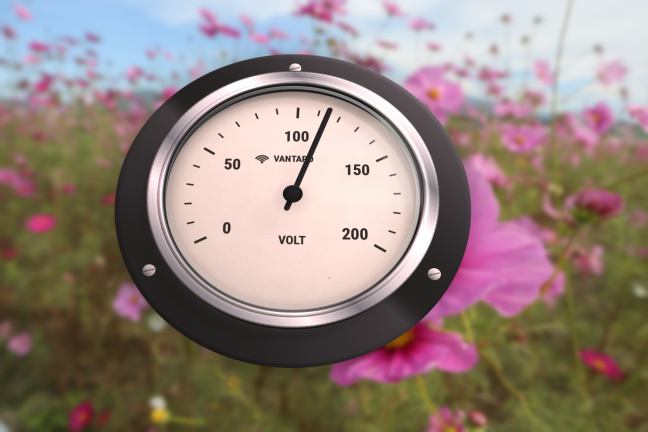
**115** V
